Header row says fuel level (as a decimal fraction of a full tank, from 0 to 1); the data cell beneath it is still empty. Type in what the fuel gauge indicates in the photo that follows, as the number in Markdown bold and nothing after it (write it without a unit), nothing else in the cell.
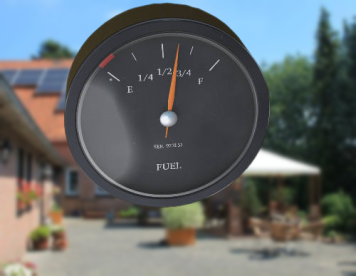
**0.625**
